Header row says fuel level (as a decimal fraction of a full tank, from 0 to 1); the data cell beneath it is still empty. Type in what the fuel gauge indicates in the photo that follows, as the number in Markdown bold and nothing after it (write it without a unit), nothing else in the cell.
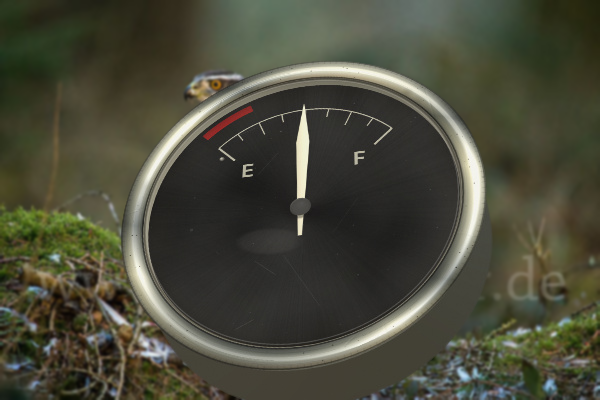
**0.5**
